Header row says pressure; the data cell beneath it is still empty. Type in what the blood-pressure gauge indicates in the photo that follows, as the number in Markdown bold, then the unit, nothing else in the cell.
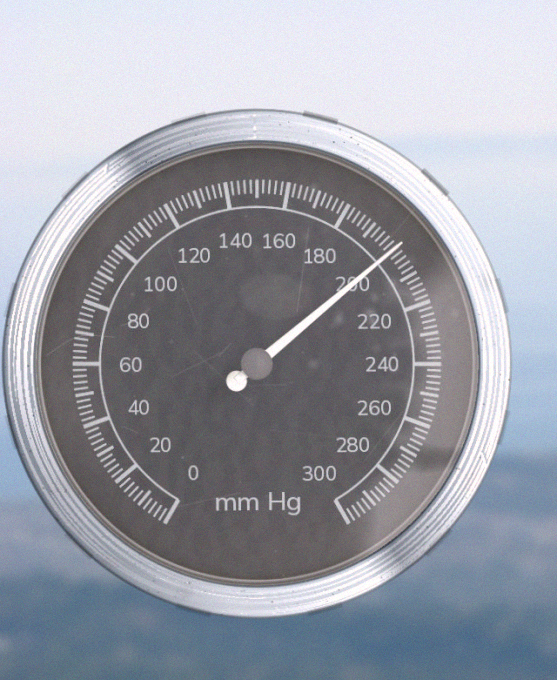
**200** mmHg
